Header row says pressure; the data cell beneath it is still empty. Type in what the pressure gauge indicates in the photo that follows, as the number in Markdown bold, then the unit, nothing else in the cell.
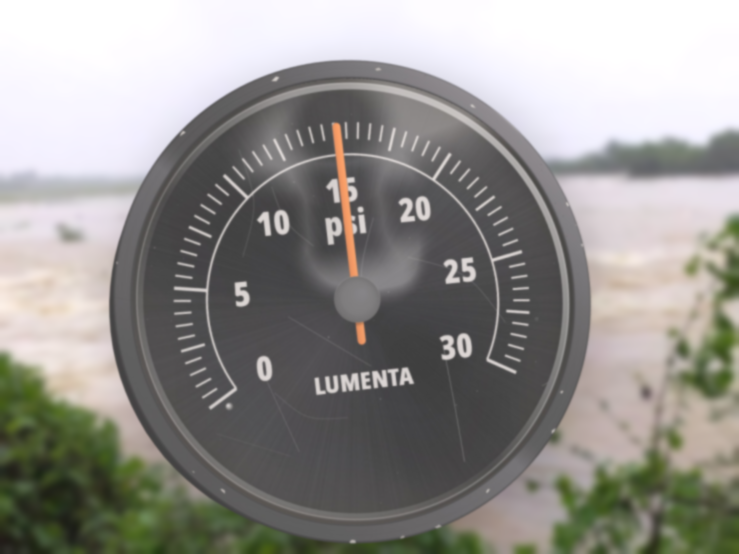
**15** psi
